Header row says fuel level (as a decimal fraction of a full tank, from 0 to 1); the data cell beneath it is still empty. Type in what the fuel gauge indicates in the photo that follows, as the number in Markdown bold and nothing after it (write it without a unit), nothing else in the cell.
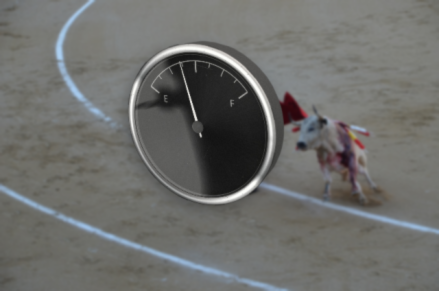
**0.375**
